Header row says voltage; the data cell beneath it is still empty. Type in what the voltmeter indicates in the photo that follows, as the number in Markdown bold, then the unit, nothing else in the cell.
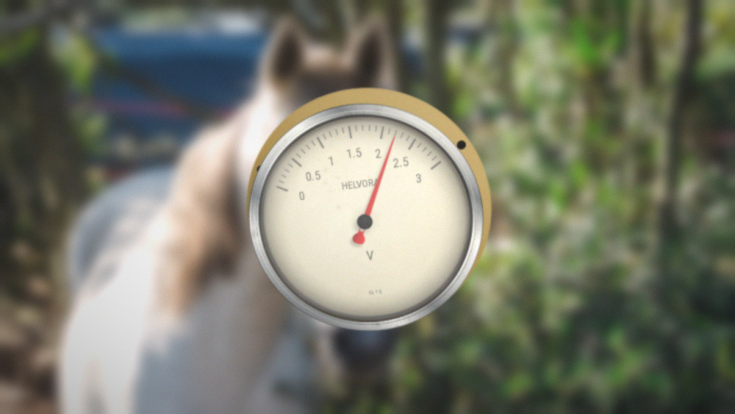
**2.2** V
